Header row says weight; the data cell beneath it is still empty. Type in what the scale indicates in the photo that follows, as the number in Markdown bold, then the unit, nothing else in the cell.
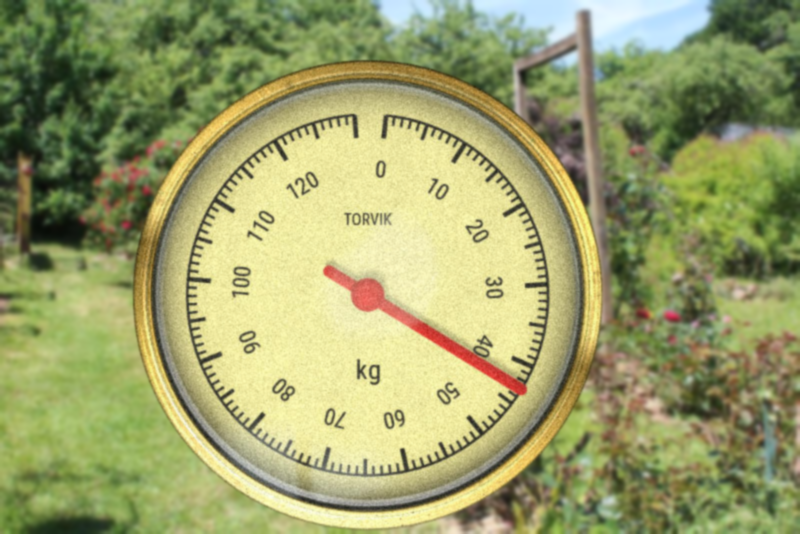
**43** kg
